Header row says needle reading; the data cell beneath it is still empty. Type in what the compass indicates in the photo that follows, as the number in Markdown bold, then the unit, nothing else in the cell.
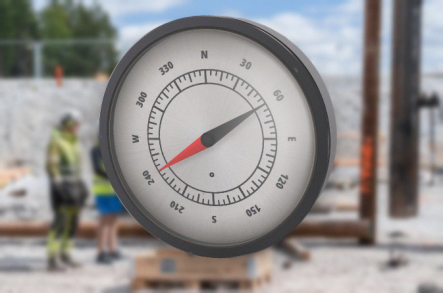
**240** °
